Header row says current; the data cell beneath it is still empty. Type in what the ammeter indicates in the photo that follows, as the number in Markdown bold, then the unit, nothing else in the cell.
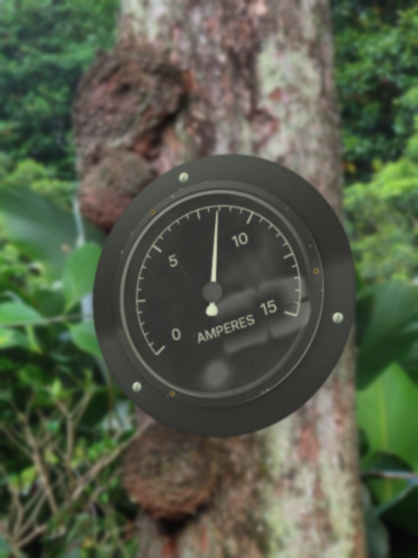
**8.5** A
